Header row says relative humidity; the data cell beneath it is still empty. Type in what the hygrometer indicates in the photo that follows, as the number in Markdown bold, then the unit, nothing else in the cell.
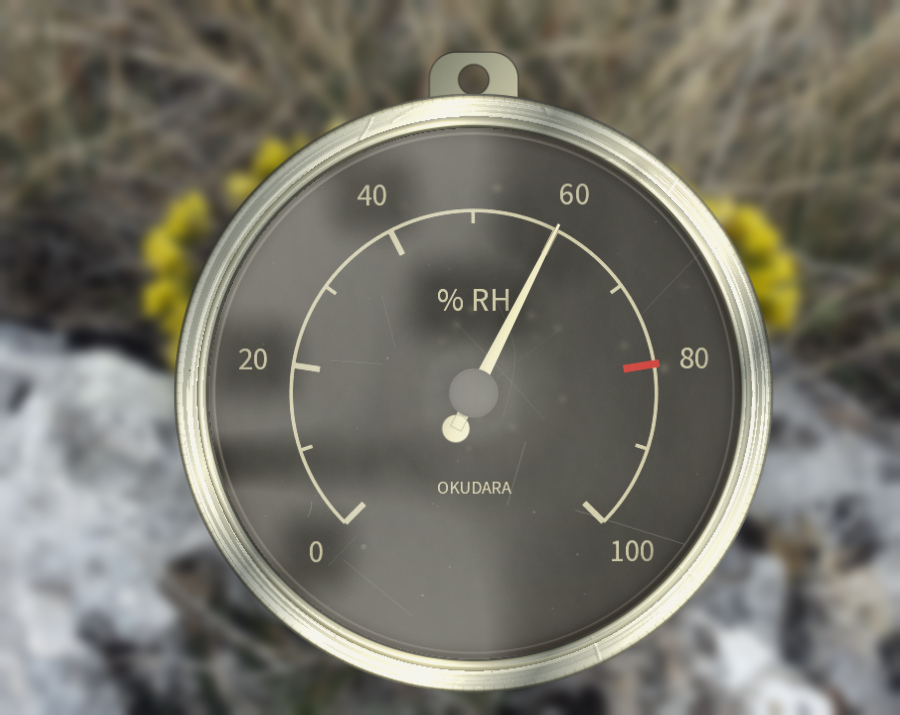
**60** %
